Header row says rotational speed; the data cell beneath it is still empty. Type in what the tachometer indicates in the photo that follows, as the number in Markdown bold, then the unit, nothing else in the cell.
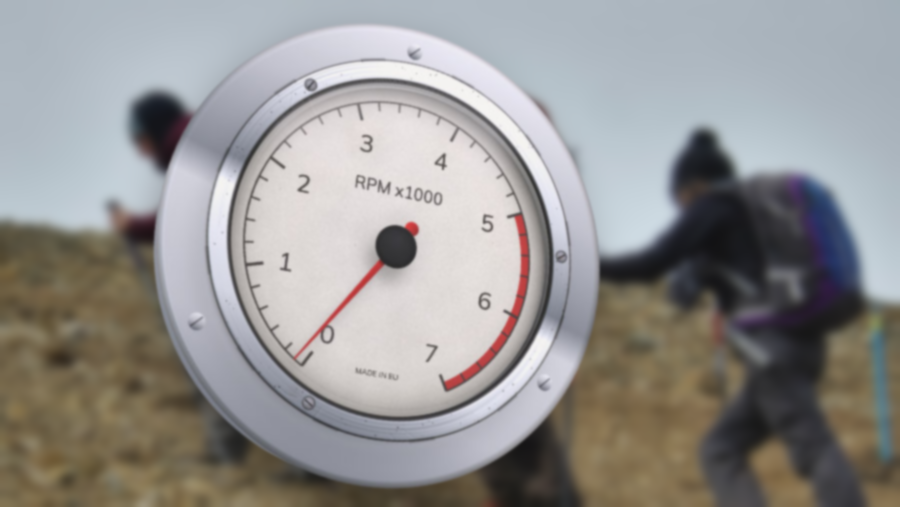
**100** rpm
